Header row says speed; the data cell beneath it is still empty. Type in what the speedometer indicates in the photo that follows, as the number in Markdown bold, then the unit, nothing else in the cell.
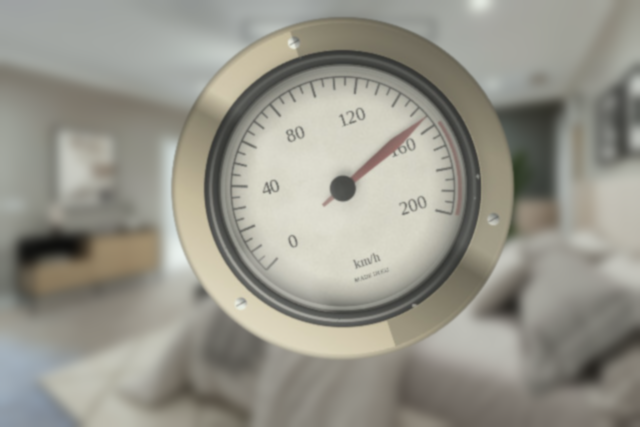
**155** km/h
